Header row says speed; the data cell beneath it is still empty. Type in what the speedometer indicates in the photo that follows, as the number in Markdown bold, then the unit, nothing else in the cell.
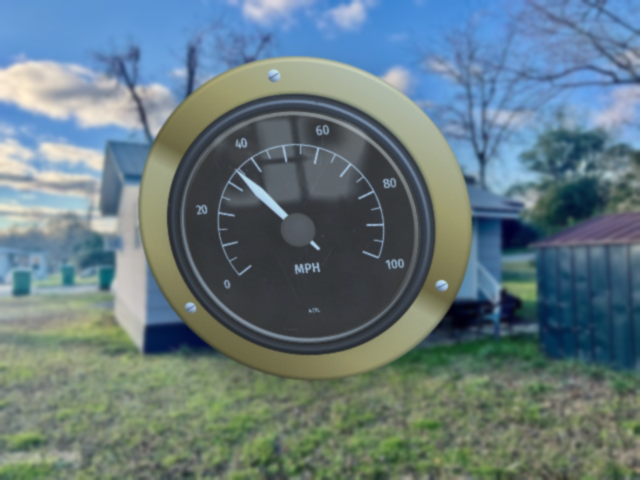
**35** mph
